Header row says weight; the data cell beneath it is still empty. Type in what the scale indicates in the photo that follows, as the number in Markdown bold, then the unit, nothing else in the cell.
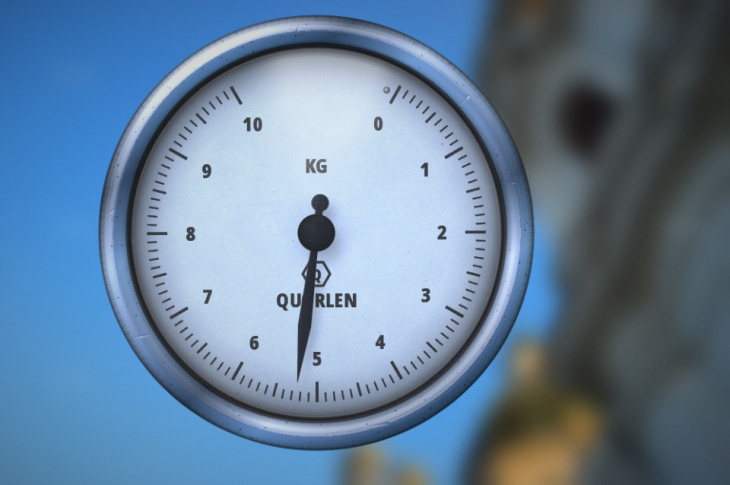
**5.25** kg
